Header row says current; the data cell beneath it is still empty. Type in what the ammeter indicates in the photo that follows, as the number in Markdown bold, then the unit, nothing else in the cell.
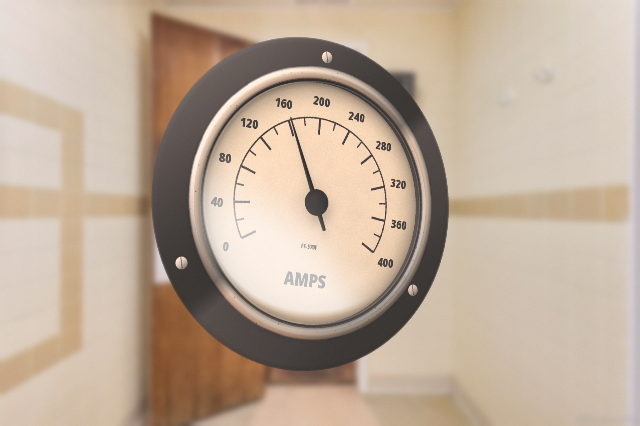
**160** A
